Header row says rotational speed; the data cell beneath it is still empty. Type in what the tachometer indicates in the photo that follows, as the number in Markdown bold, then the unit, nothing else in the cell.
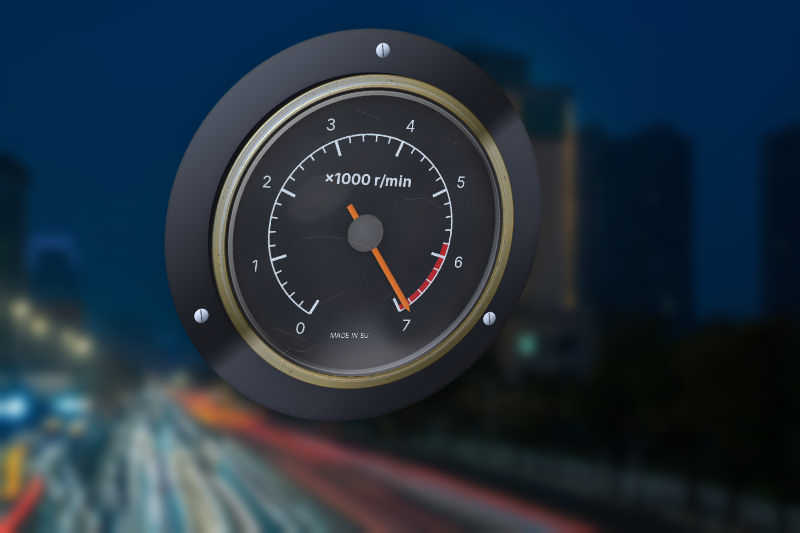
**6900** rpm
